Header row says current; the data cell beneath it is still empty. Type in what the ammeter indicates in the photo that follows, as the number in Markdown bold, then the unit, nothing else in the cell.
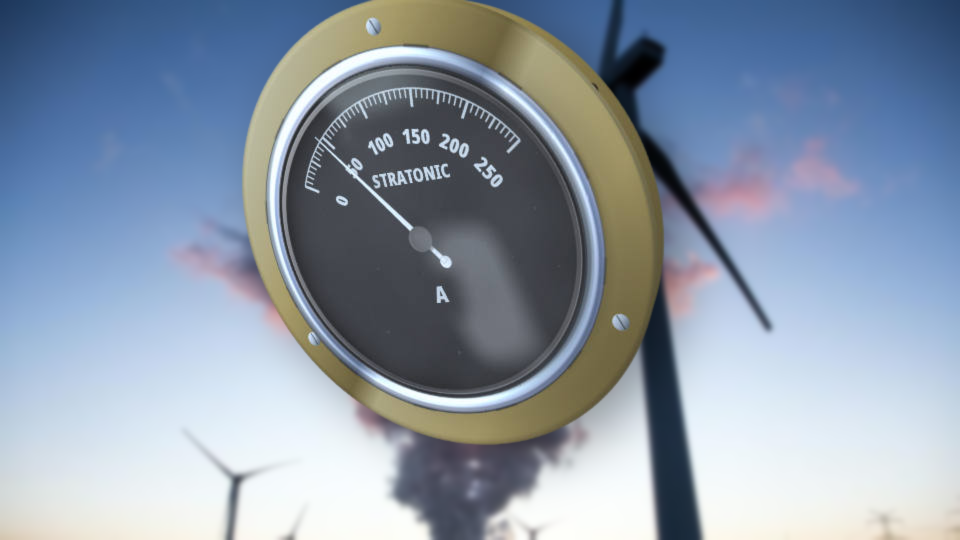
**50** A
